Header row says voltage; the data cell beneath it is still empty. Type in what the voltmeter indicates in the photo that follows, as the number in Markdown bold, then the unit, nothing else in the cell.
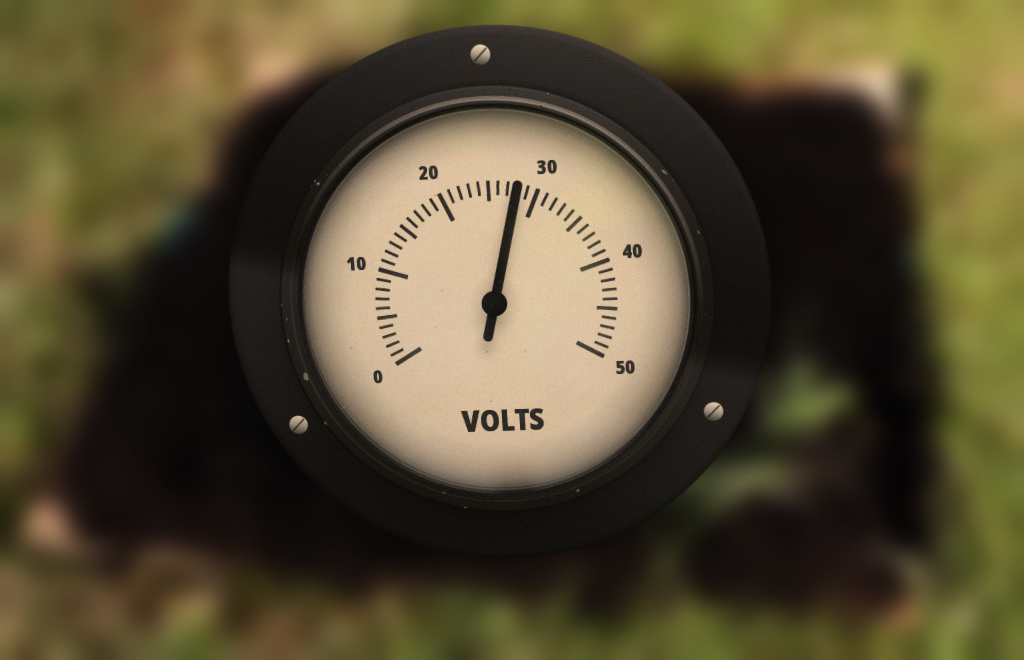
**28** V
